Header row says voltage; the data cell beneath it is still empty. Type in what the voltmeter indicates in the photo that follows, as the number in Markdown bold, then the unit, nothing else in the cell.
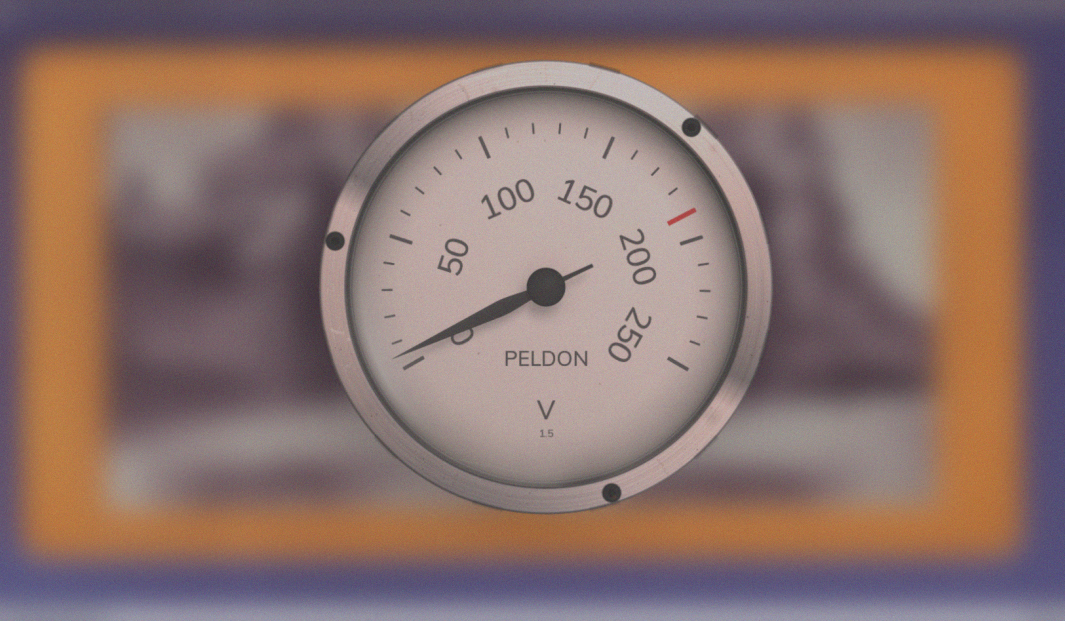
**5** V
